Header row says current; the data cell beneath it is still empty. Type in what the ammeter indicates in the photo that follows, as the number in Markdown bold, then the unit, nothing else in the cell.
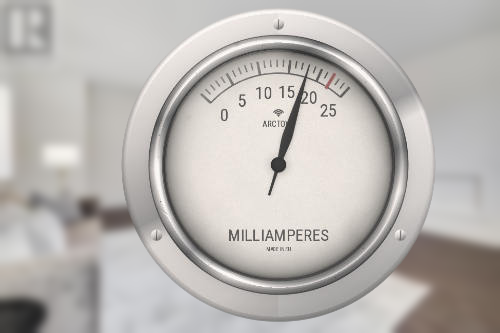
**18** mA
